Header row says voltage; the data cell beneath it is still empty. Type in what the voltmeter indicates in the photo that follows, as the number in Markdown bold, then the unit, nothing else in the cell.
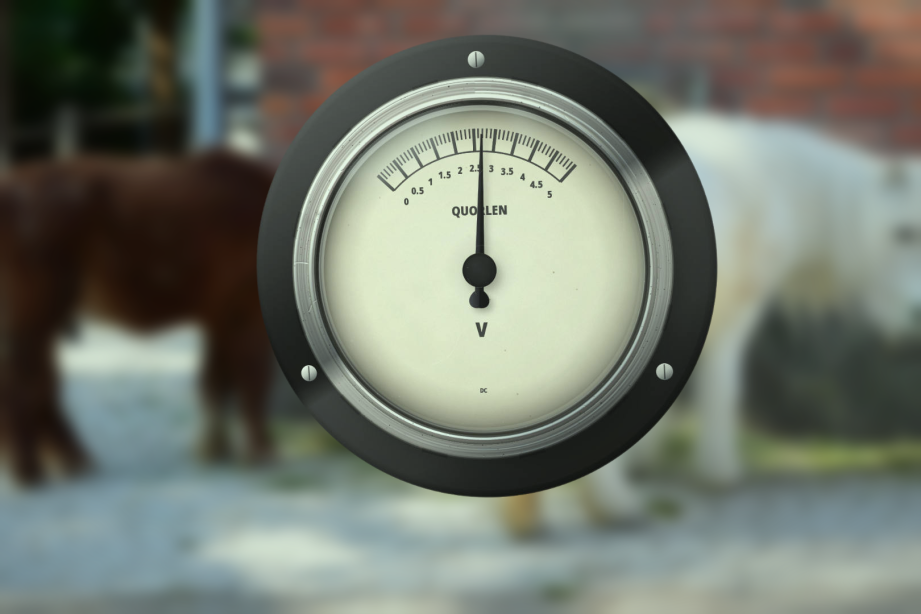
**2.7** V
